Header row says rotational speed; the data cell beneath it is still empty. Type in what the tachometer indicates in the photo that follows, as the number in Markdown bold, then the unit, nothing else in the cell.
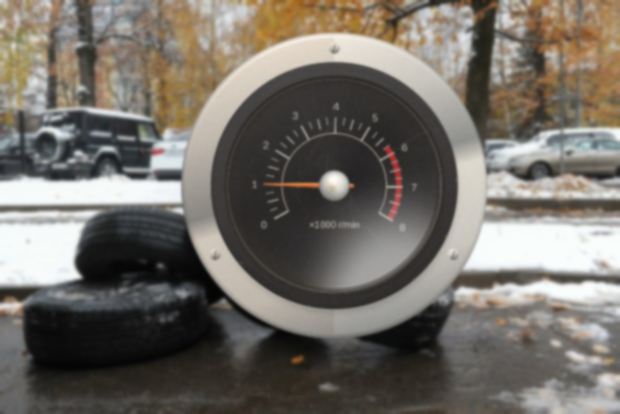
**1000** rpm
